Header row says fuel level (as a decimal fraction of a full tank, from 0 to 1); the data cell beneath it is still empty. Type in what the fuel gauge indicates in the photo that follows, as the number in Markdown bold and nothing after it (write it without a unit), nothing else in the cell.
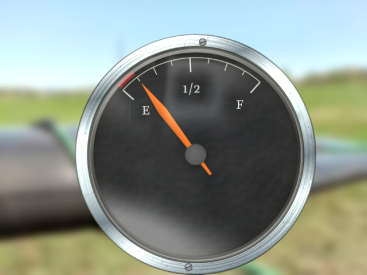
**0.125**
